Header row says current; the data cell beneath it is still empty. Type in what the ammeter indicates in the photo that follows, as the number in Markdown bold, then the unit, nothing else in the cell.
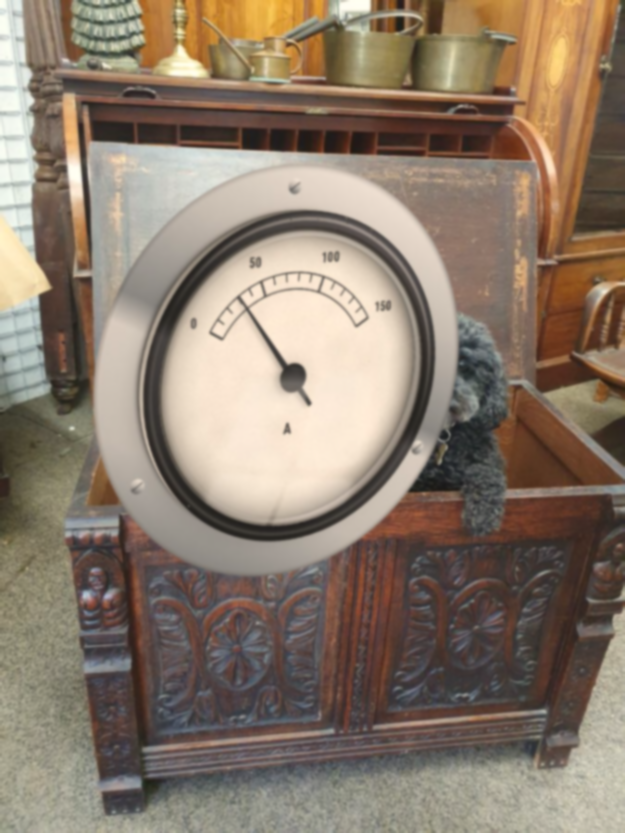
**30** A
